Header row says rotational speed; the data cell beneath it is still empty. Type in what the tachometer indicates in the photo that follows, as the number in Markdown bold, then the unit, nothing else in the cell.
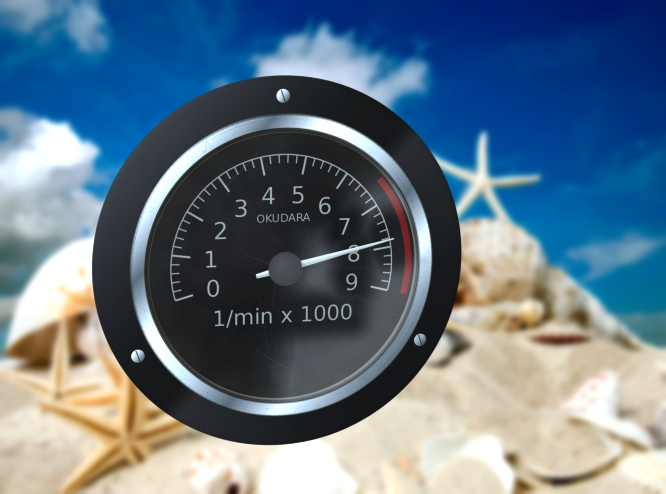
**7800** rpm
